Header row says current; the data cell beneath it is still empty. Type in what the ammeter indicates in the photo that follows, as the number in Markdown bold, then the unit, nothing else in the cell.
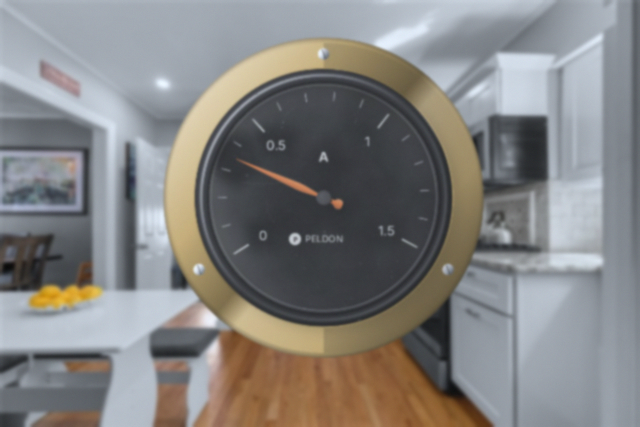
**0.35** A
